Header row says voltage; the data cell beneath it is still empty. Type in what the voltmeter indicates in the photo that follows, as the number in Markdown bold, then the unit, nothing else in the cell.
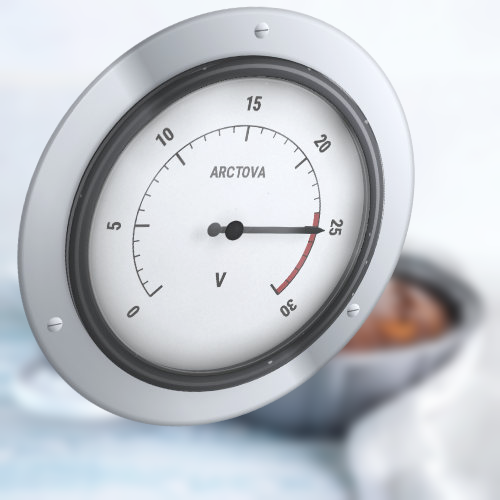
**25** V
